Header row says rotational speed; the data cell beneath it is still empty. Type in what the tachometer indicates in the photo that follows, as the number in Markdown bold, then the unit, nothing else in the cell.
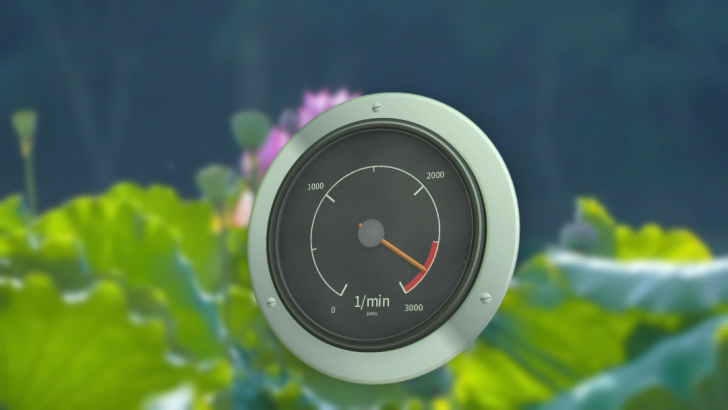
**2750** rpm
